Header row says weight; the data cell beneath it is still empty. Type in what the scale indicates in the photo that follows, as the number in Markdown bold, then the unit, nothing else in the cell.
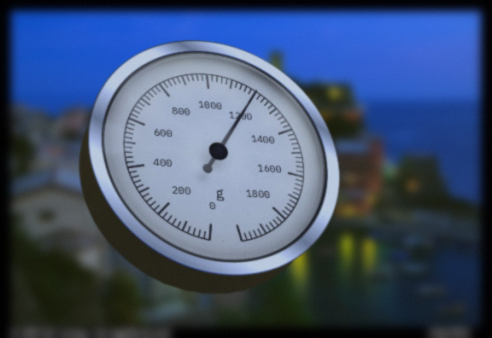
**1200** g
